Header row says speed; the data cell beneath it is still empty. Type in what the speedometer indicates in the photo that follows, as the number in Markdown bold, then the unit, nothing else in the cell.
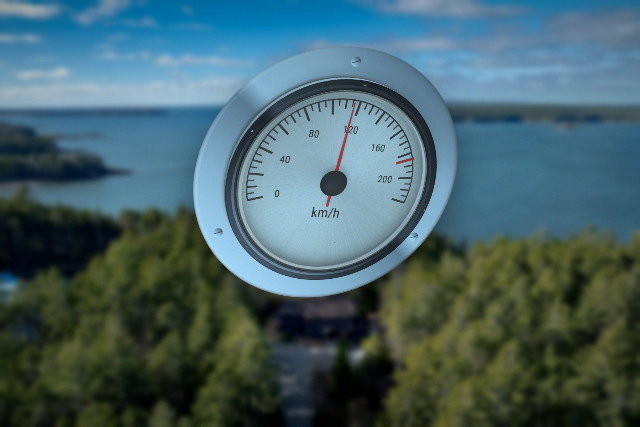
**115** km/h
